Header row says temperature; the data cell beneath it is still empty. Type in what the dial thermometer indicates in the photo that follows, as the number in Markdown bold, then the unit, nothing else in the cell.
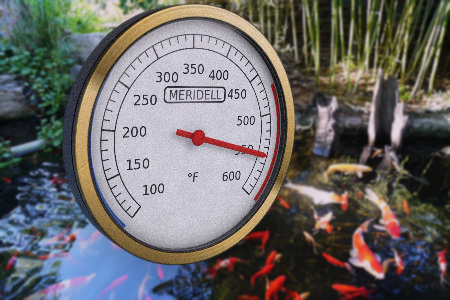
**550** °F
